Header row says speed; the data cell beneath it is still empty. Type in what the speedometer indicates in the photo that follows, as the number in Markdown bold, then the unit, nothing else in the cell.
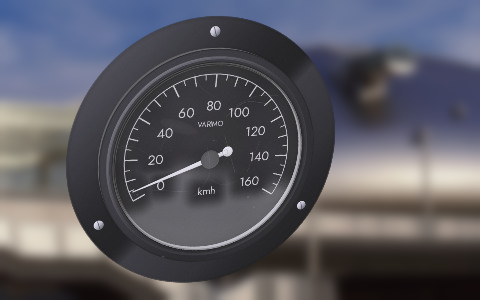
**5** km/h
